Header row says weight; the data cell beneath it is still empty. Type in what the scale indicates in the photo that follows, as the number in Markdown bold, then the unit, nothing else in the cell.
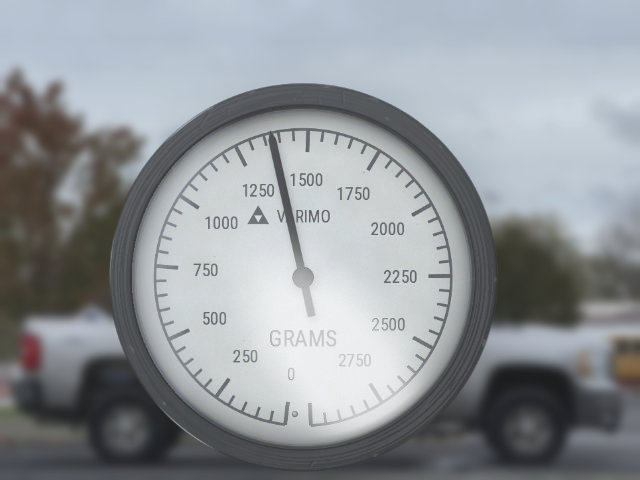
**1375** g
